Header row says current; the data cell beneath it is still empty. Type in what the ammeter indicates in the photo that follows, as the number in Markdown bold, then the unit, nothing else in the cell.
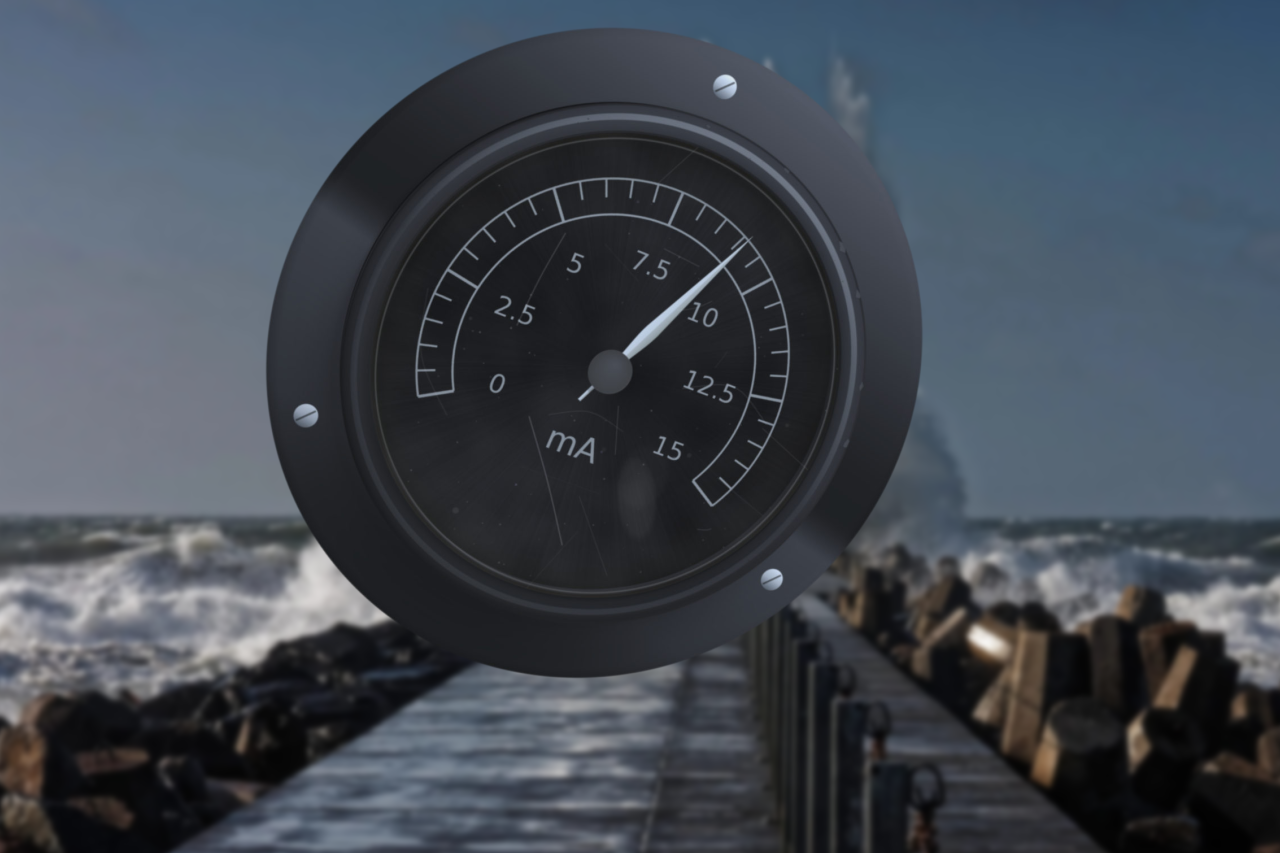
**9** mA
